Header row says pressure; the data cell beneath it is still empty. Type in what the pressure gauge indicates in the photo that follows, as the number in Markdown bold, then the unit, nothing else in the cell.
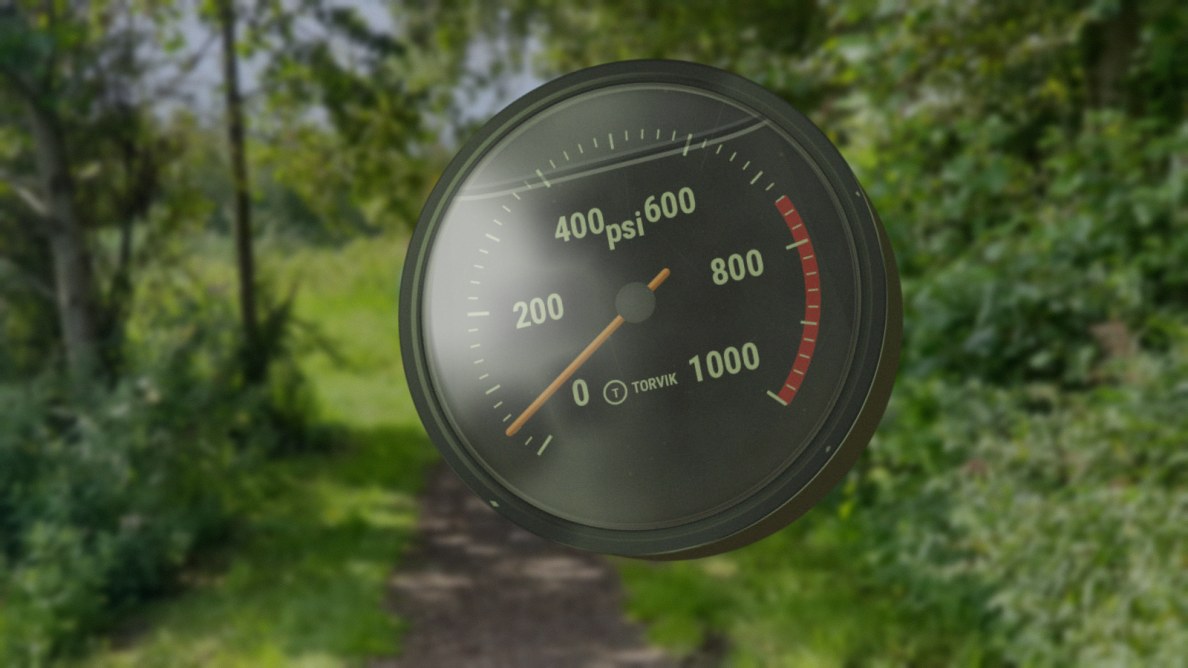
**40** psi
